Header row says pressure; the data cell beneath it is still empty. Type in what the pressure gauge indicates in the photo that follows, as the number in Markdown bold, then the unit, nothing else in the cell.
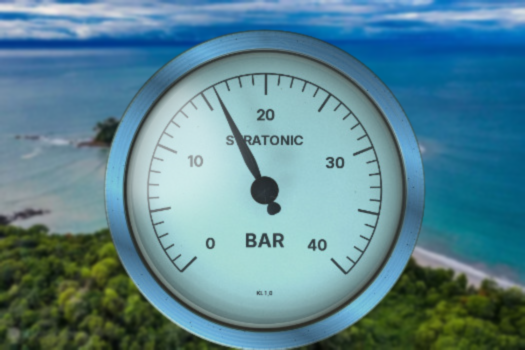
**16** bar
